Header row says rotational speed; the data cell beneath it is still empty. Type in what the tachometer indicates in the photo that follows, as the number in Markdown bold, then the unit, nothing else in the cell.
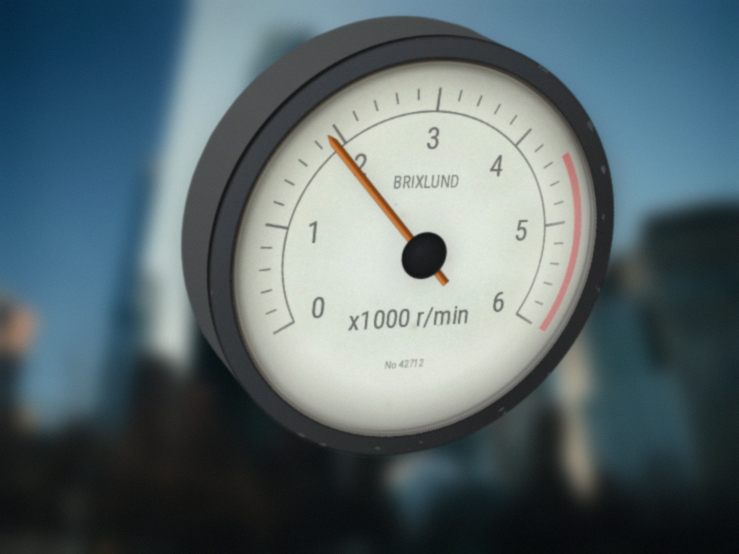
**1900** rpm
